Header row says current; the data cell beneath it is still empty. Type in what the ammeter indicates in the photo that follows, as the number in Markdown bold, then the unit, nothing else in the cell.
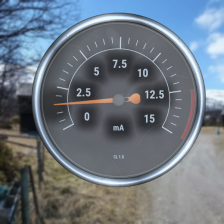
**1.5** mA
